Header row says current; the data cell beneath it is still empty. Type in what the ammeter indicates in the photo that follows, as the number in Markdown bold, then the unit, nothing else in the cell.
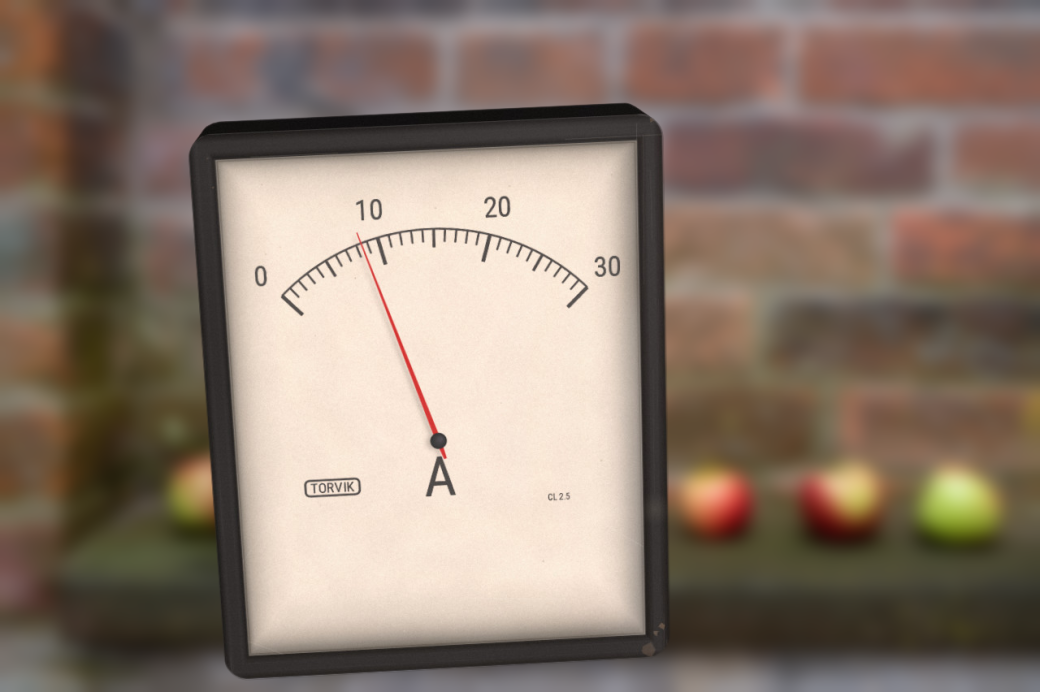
**8.5** A
